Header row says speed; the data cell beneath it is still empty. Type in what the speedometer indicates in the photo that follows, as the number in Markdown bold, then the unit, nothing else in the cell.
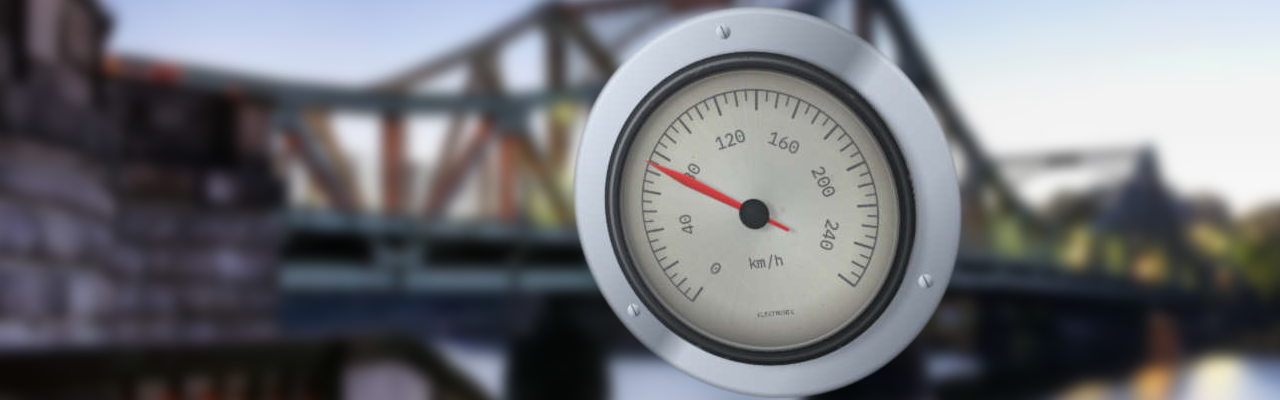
**75** km/h
